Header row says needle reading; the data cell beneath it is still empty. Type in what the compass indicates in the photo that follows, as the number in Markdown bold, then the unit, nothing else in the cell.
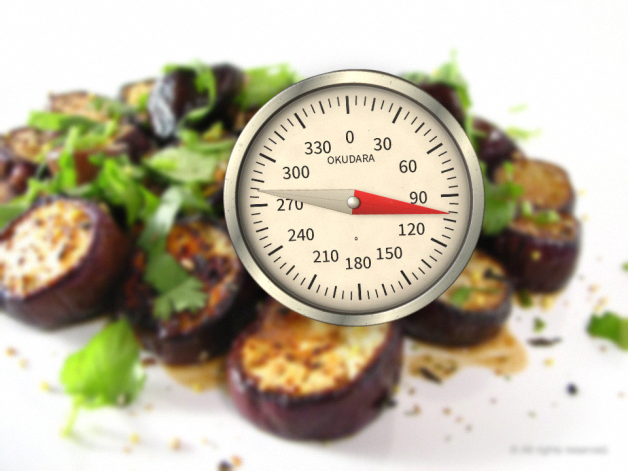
**100** °
